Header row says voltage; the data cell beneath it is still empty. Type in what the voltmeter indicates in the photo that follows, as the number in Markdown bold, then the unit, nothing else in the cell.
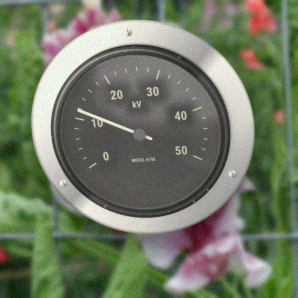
**12** kV
